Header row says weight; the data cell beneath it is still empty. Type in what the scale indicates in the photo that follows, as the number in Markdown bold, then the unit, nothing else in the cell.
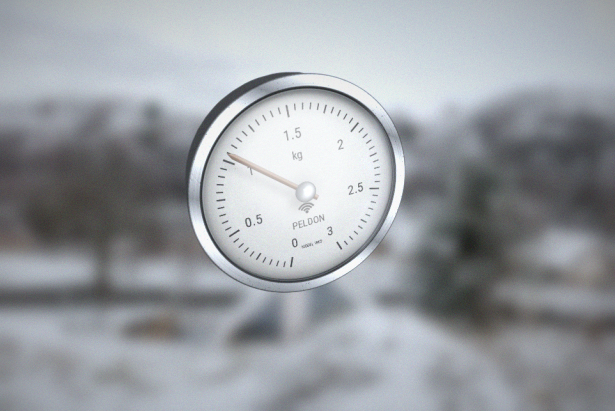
**1.05** kg
